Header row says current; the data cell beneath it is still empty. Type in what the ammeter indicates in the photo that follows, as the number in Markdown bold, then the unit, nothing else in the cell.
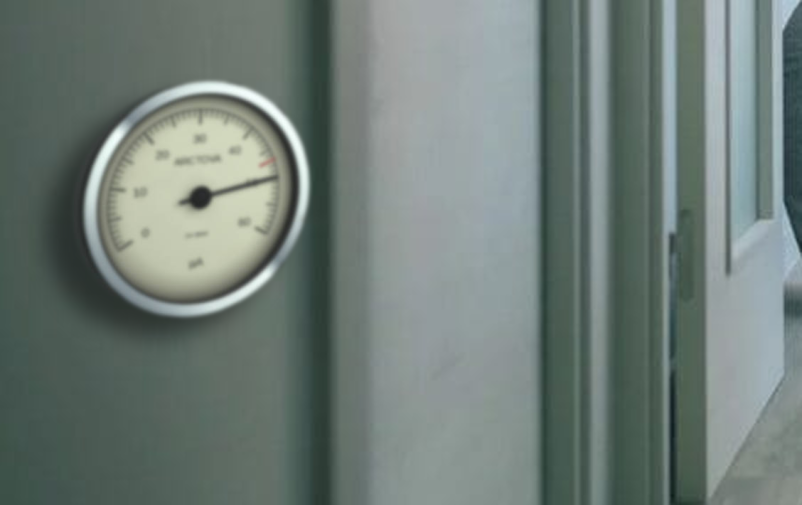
**50** µA
